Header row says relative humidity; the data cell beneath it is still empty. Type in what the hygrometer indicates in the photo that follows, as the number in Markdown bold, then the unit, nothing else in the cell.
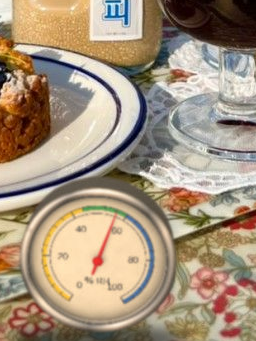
**56** %
